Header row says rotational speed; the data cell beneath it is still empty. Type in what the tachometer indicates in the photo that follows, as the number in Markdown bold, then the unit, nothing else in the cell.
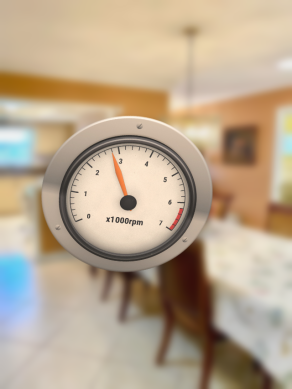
**2800** rpm
